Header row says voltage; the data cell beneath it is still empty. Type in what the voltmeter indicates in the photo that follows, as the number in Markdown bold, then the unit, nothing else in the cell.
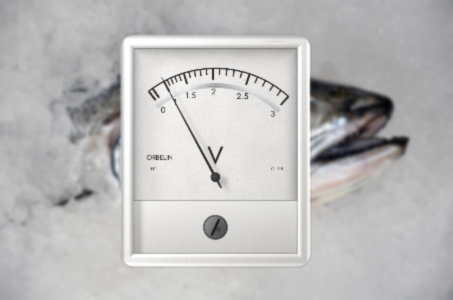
**1** V
